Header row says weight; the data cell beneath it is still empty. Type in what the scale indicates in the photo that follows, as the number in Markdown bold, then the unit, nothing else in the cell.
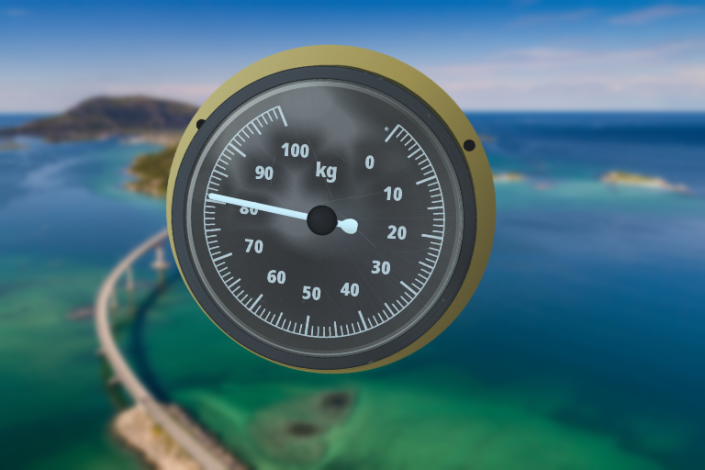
**81** kg
